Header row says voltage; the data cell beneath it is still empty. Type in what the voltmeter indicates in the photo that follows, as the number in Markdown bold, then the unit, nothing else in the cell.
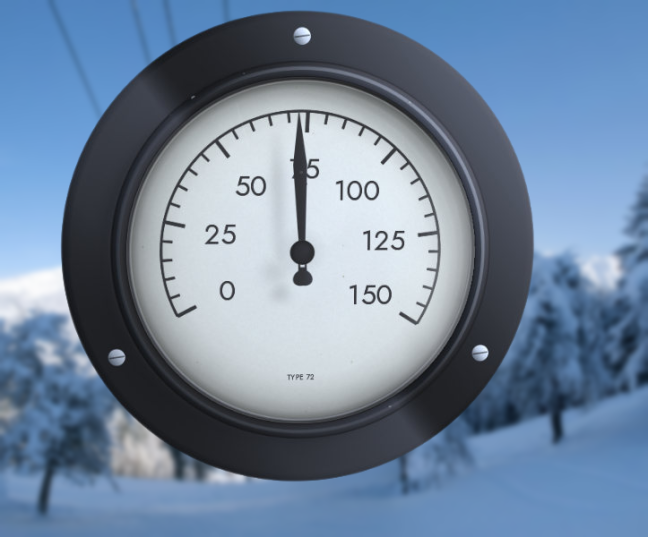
**72.5** V
